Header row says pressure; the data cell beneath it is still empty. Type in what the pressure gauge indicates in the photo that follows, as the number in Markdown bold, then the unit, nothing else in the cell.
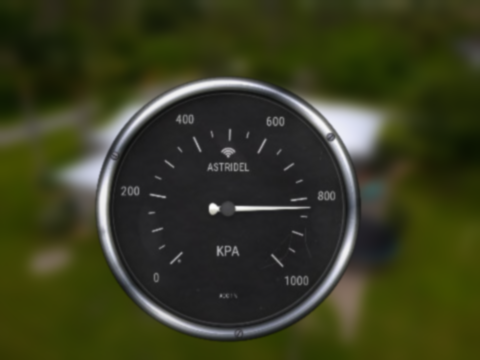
**825** kPa
